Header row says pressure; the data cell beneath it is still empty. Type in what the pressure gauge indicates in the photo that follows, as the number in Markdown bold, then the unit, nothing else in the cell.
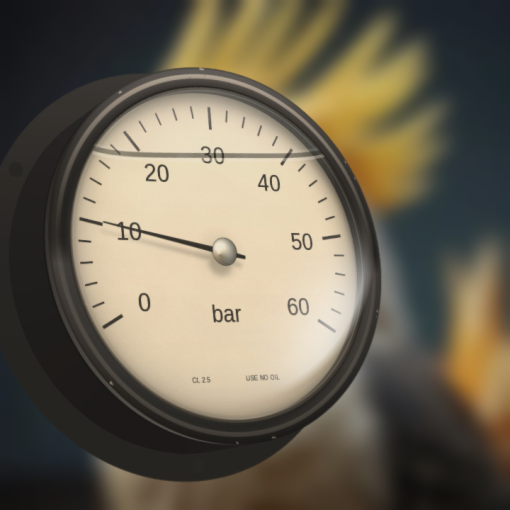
**10** bar
